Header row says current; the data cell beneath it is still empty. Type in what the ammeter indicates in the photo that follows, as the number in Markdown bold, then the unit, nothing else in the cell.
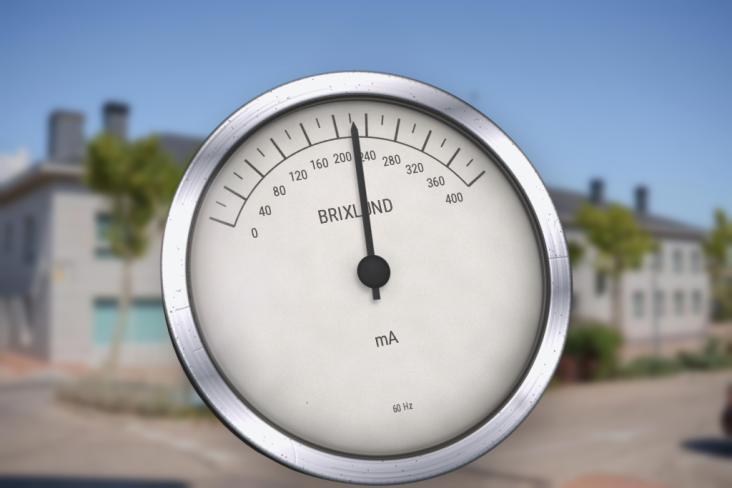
**220** mA
